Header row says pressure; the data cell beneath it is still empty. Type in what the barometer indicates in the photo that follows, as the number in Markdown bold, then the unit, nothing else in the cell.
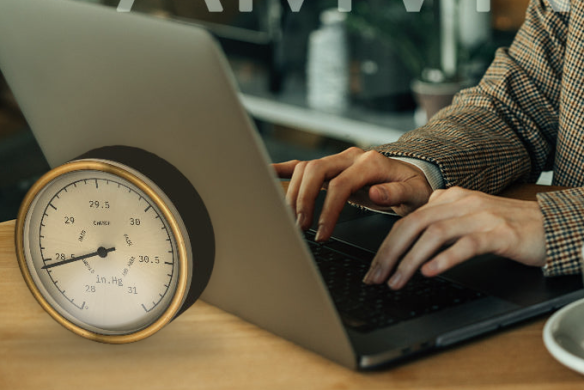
**28.45** inHg
